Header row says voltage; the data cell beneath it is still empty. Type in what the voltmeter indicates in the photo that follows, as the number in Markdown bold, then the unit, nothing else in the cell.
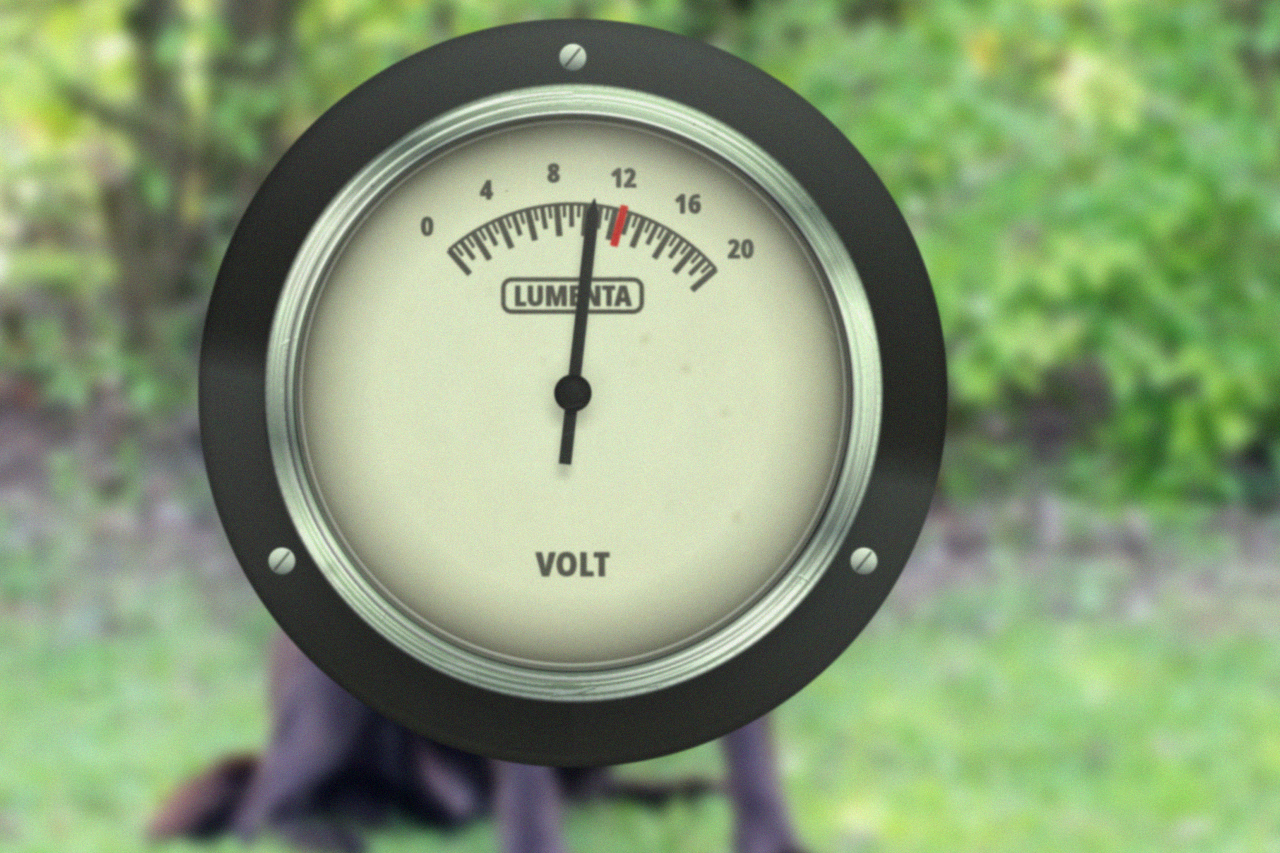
**10.5** V
